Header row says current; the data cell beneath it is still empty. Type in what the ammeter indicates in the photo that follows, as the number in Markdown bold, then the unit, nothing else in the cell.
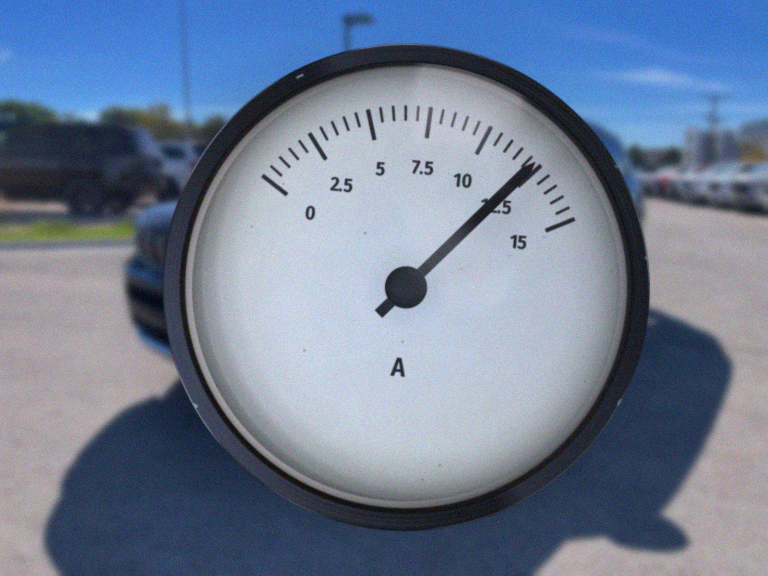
**12.25** A
